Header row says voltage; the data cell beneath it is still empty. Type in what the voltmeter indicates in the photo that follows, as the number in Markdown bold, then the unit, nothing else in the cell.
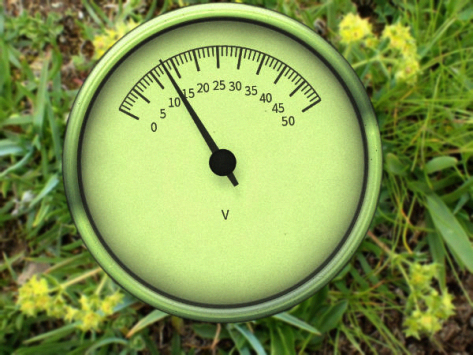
**13** V
